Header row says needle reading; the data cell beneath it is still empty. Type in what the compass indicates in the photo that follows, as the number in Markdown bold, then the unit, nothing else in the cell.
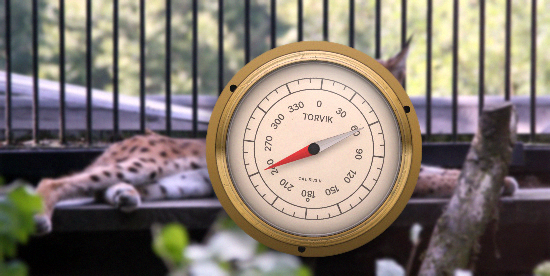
**240** °
